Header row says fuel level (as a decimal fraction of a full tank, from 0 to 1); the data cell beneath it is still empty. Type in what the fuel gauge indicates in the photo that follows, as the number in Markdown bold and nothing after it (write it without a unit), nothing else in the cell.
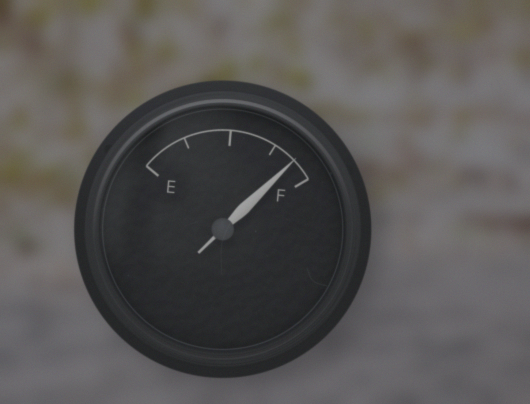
**0.875**
